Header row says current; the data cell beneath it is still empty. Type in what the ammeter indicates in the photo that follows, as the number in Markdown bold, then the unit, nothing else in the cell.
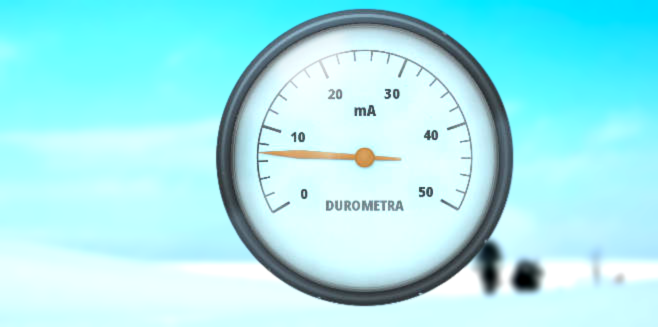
**7** mA
